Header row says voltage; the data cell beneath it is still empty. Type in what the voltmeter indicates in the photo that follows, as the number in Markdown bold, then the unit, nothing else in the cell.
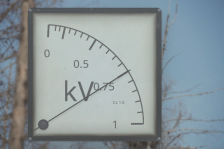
**0.75** kV
